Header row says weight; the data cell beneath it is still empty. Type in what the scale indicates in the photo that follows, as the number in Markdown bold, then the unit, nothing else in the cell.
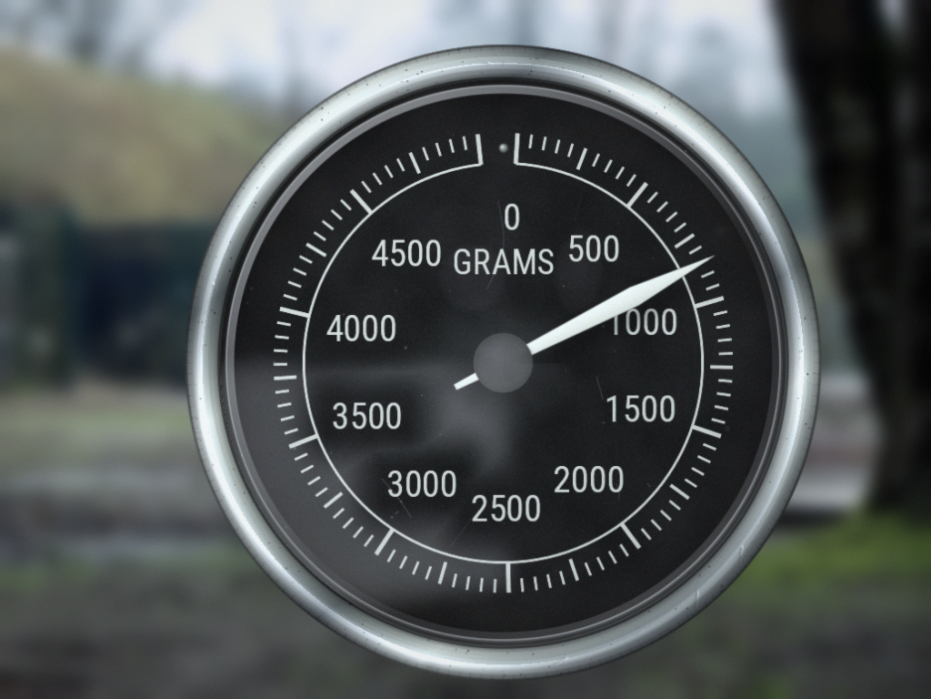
**850** g
